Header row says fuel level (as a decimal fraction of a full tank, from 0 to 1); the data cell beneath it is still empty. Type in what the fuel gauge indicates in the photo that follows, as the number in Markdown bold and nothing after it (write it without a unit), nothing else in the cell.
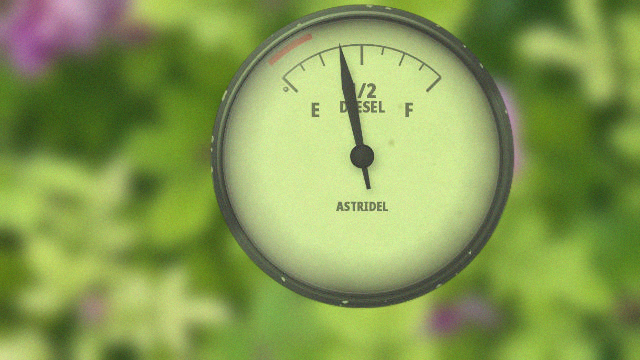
**0.375**
